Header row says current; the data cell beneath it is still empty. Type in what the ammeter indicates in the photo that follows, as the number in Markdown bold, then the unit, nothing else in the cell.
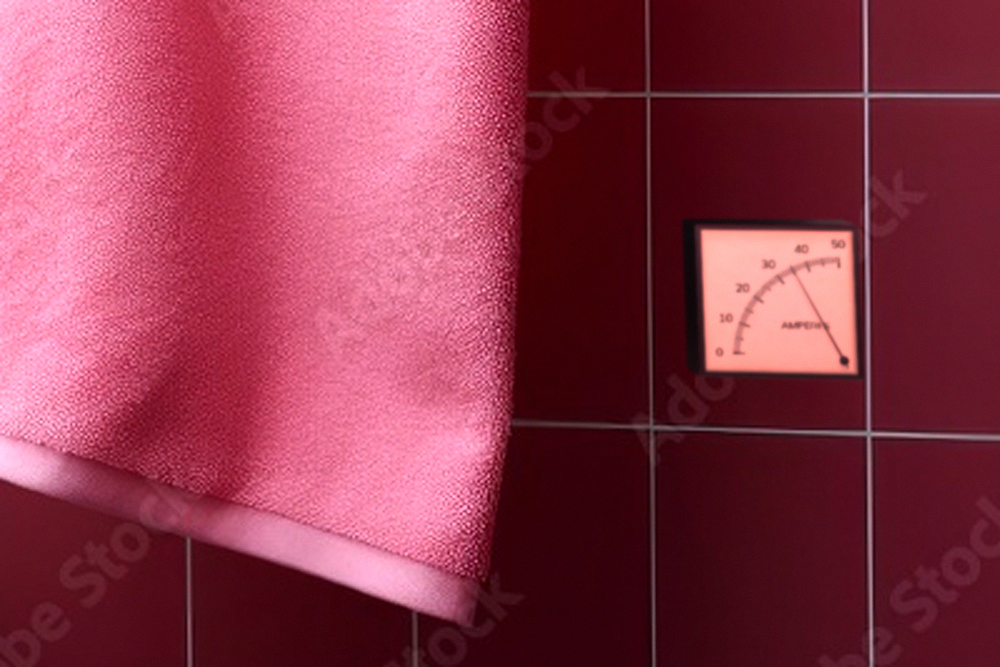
**35** A
